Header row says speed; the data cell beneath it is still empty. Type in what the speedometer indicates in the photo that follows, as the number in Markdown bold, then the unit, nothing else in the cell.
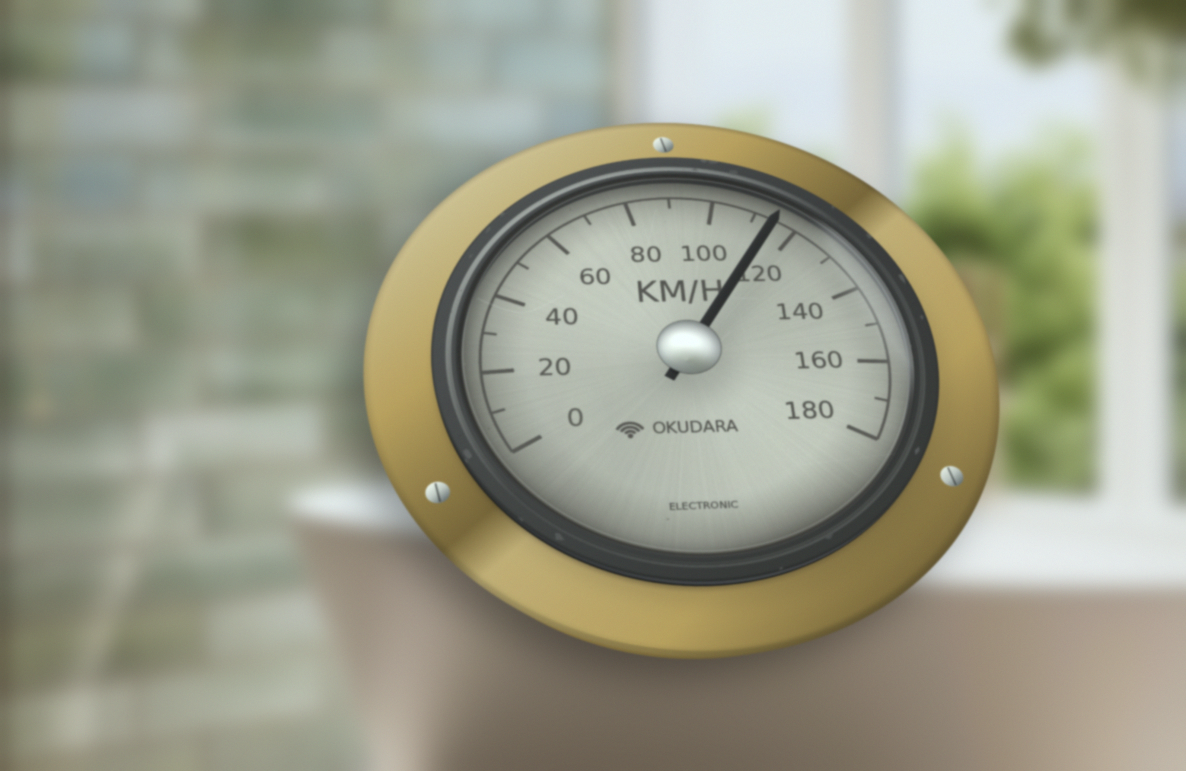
**115** km/h
